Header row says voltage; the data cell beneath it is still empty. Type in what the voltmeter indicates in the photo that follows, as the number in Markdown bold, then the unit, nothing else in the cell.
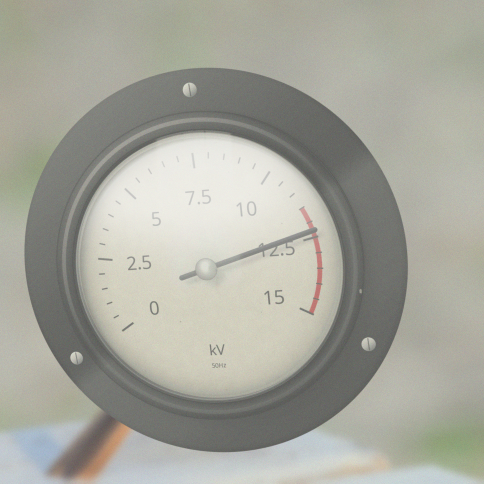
**12.25** kV
